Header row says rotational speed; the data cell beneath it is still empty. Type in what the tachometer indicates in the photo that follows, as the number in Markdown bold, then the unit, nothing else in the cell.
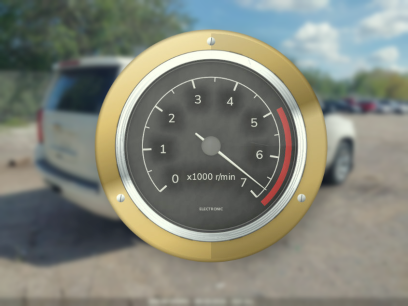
**6750** rpm
